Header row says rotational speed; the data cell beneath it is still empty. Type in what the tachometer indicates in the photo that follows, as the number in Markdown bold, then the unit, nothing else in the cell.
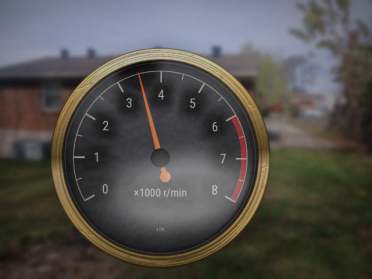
**3500** rpm
